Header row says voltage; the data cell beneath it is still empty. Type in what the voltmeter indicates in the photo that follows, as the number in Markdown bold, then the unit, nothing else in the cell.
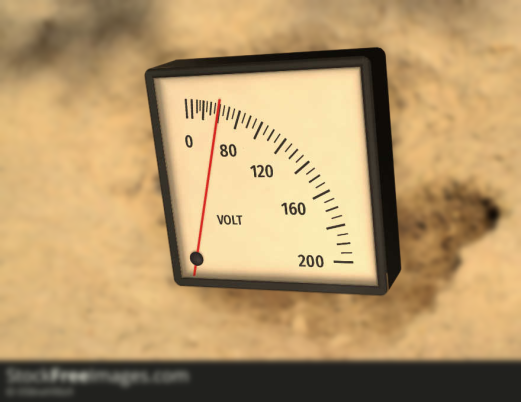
**60** V
